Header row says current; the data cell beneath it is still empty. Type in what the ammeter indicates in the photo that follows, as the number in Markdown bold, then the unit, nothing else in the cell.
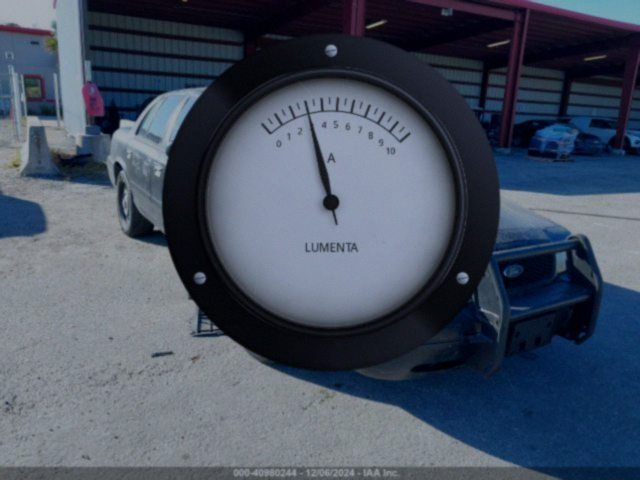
**3** A
